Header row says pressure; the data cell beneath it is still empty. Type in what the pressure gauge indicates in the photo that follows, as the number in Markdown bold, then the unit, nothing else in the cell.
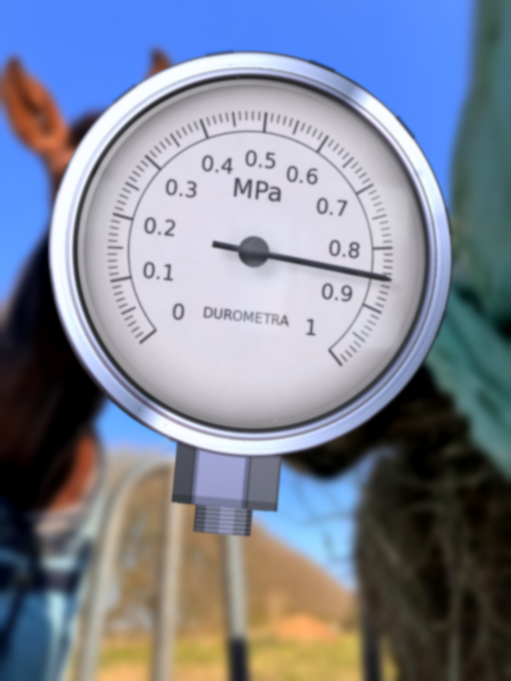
**0.85** MPa
